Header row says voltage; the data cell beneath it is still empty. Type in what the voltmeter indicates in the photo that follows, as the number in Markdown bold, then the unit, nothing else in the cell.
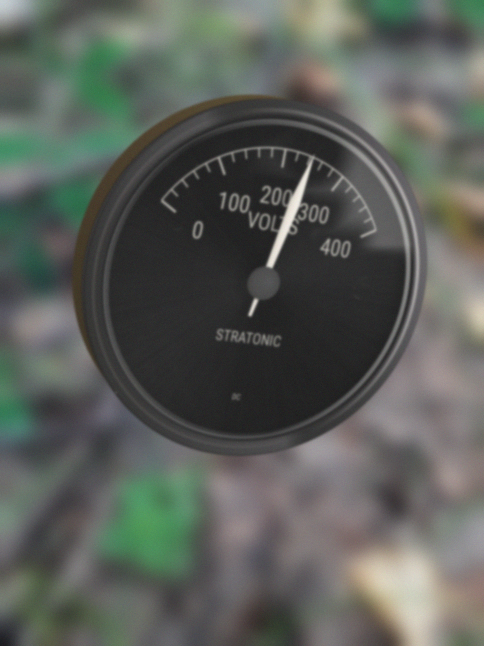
**240** V
